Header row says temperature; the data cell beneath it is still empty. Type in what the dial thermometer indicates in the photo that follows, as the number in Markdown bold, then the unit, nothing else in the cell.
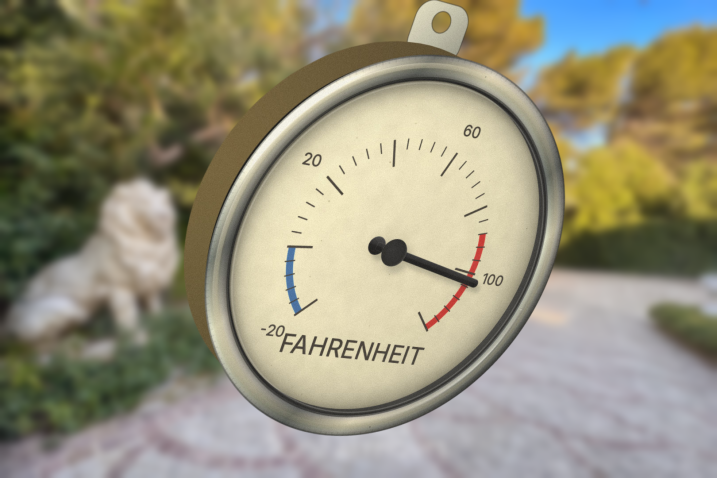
**102** °F
